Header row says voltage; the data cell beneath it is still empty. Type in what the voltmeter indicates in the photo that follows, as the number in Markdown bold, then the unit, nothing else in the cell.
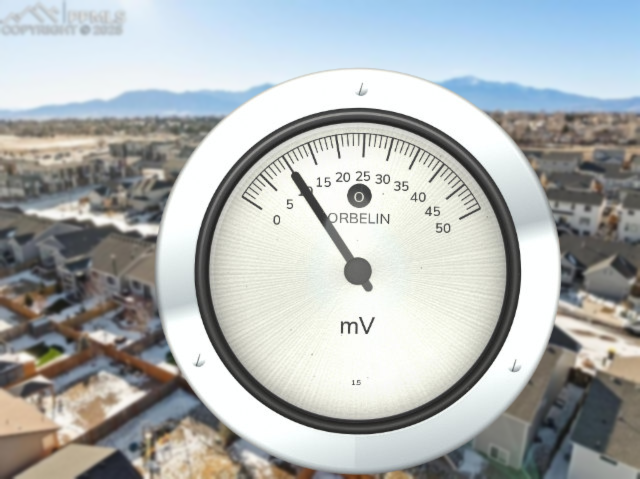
**10** mV
